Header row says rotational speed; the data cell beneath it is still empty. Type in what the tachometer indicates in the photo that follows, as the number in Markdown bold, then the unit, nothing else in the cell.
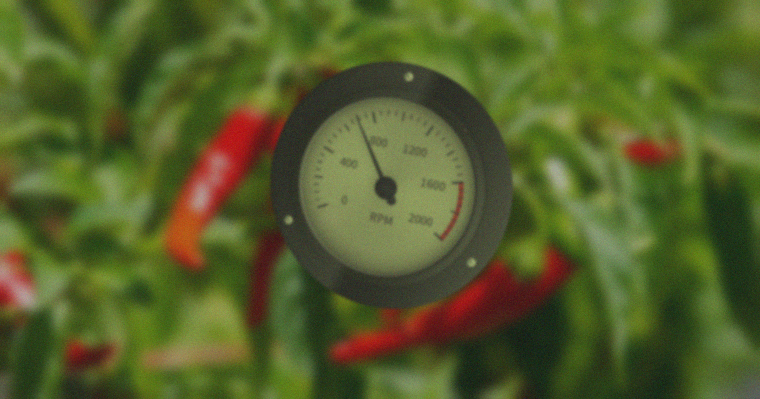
**700** rpm
